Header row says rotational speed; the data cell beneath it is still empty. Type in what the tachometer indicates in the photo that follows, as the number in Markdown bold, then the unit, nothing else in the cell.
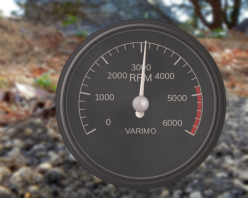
**3100** rpm
